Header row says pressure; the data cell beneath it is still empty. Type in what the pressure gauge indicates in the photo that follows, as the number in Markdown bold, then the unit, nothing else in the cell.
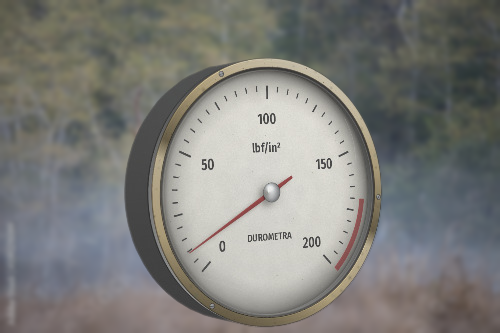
**10** psi
